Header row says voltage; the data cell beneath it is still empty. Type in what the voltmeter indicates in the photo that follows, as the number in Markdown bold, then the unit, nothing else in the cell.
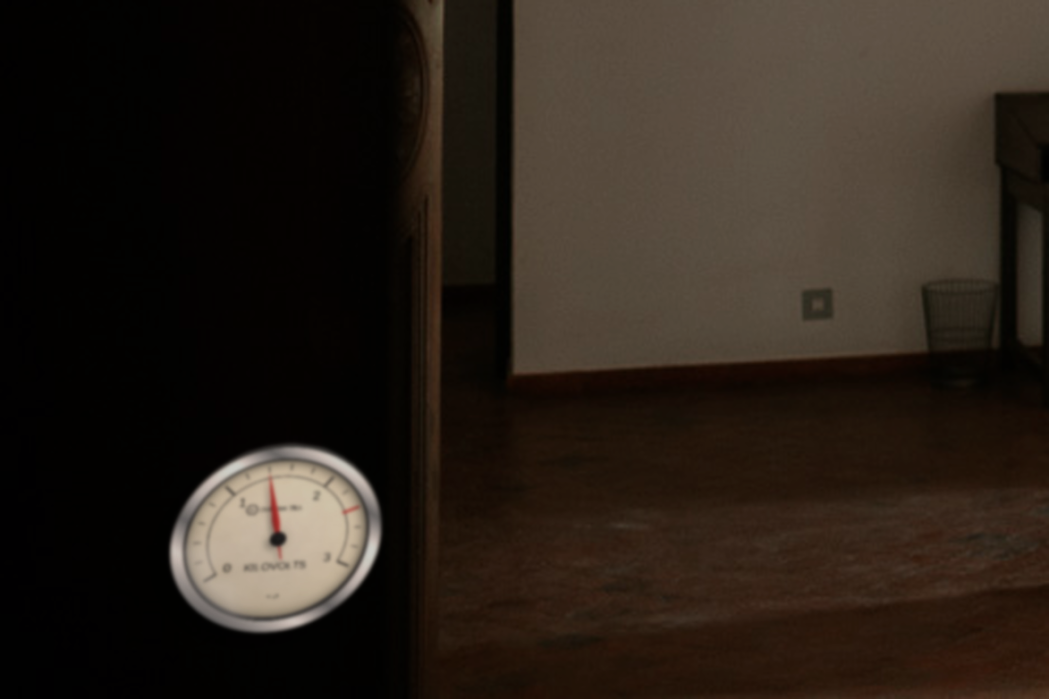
**1.4** kV
